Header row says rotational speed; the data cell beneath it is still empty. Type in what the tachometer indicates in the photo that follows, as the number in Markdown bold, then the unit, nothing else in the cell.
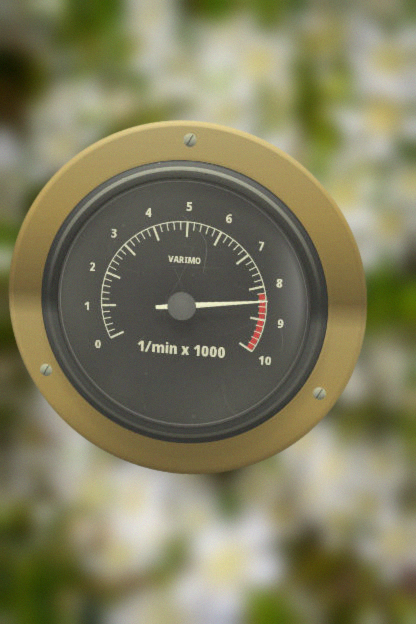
**8400** rpm
